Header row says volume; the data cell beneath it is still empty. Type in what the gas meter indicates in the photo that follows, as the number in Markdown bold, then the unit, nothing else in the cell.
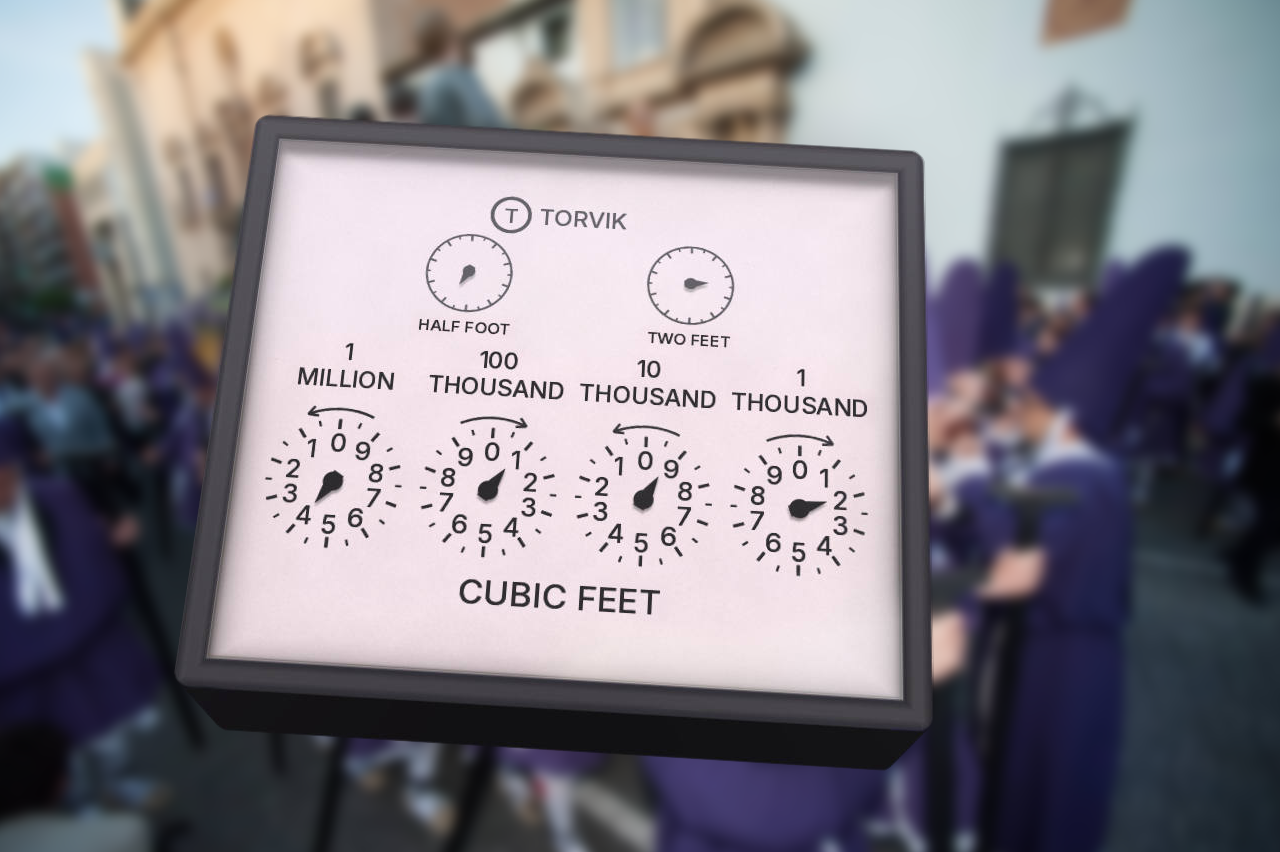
**409200** ft³
